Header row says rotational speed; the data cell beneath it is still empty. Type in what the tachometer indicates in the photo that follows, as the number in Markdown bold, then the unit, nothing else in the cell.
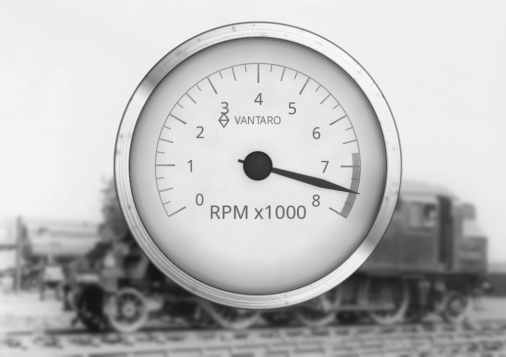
**7500** rpm
